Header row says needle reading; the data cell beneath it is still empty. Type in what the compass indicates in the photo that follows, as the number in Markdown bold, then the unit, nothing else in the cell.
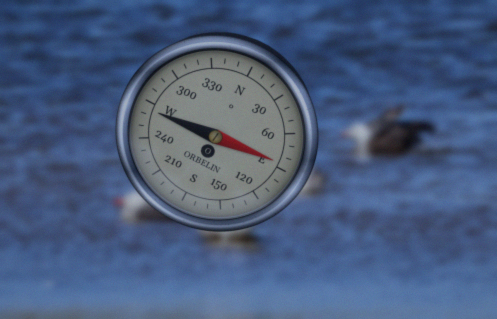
**85** °
